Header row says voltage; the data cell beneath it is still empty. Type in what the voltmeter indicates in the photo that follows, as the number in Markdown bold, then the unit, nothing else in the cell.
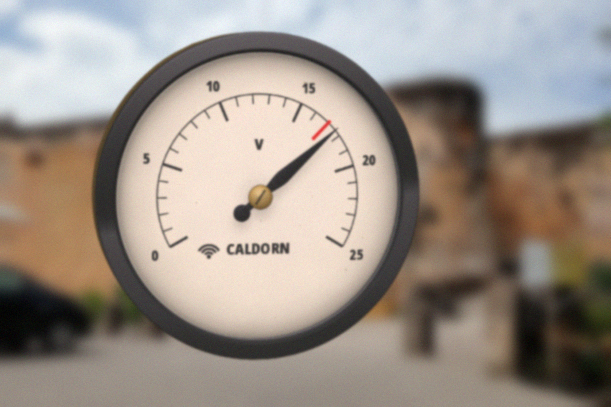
**17.5** V
